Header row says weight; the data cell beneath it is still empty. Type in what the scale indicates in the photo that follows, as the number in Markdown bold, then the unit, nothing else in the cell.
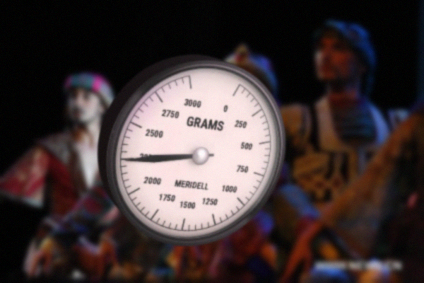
**2250** g
